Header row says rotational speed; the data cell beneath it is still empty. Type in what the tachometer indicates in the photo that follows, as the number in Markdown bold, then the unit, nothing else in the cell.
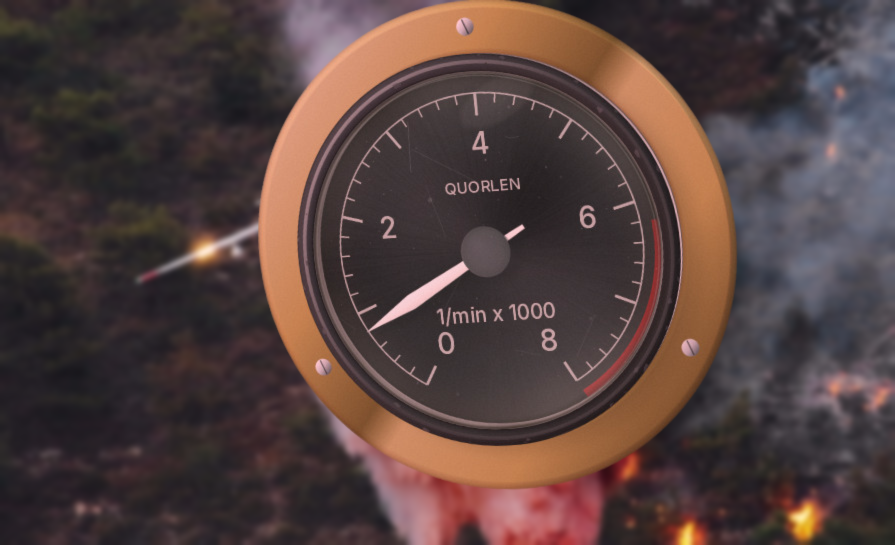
**800** rpm
